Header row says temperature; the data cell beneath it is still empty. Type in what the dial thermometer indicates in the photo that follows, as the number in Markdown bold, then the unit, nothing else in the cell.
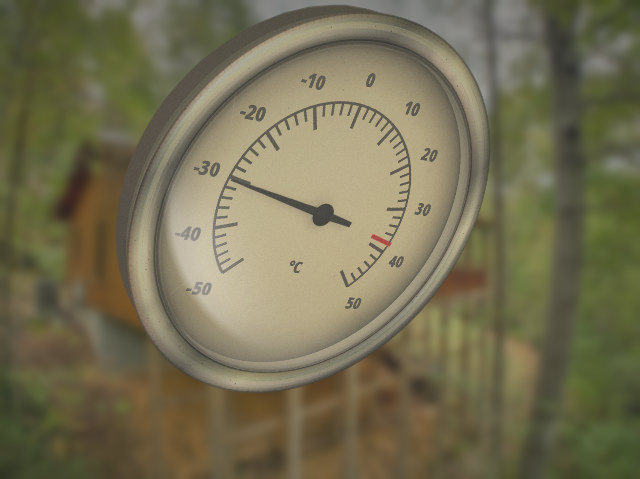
**-30** °C
